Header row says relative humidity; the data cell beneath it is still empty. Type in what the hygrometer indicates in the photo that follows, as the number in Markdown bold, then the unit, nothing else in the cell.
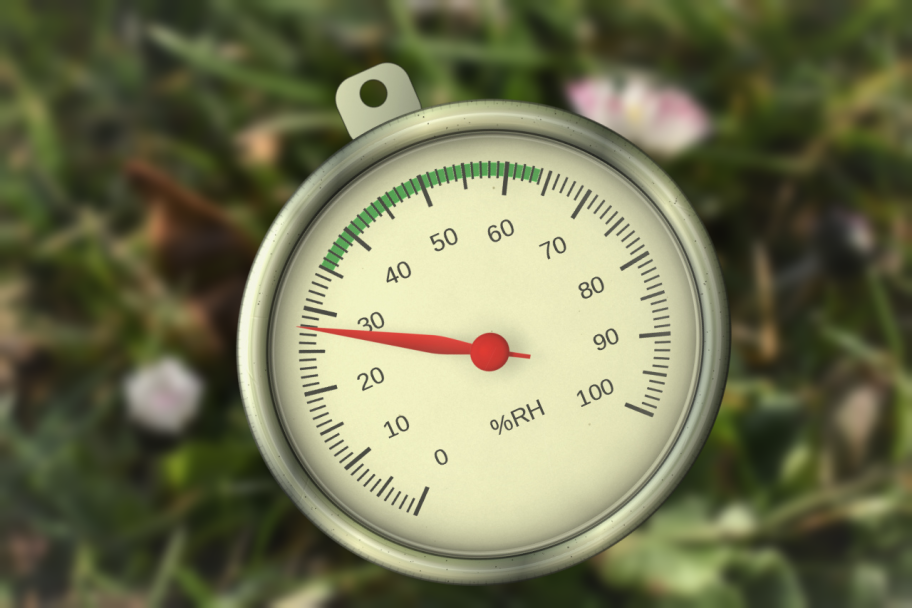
**28** %
